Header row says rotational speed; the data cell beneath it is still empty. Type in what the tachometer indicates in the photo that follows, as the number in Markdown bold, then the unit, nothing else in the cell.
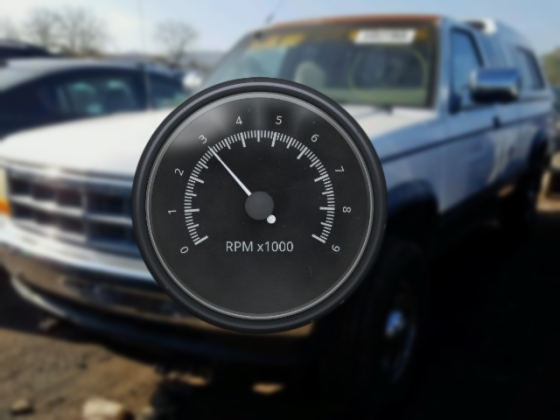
**3000** rpm
